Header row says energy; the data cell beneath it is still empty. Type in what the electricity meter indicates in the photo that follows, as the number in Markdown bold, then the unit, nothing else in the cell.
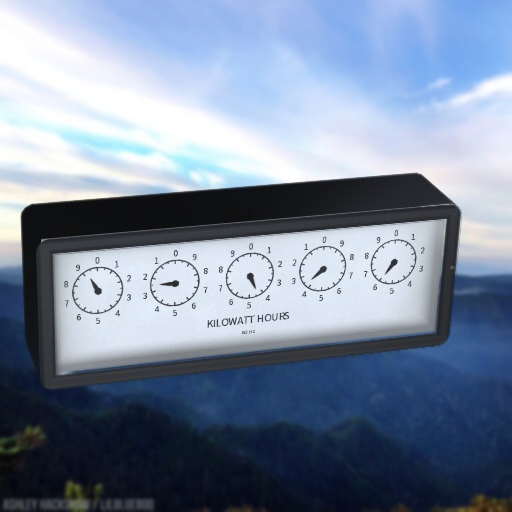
**92436** kWh
